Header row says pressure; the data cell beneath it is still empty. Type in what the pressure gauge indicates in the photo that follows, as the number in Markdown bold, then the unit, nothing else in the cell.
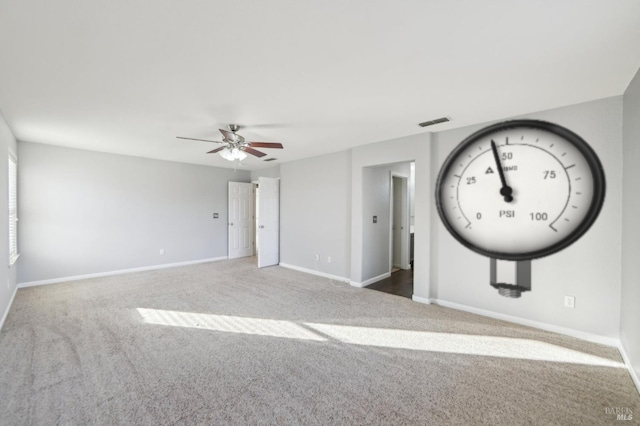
**45** psi
